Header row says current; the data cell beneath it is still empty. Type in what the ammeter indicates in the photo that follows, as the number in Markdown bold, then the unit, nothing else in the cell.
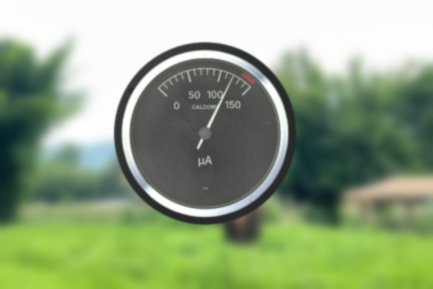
**120** µA
